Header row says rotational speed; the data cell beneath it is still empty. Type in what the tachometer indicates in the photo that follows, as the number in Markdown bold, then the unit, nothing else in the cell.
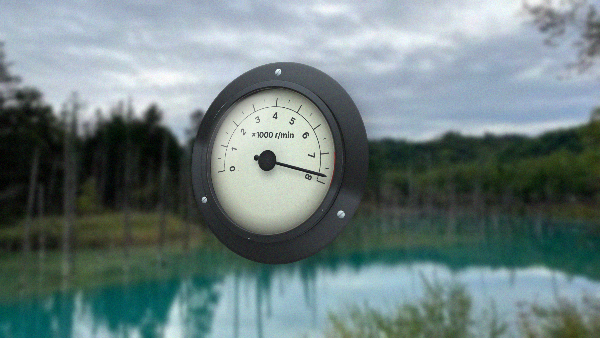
**7750** rpm
